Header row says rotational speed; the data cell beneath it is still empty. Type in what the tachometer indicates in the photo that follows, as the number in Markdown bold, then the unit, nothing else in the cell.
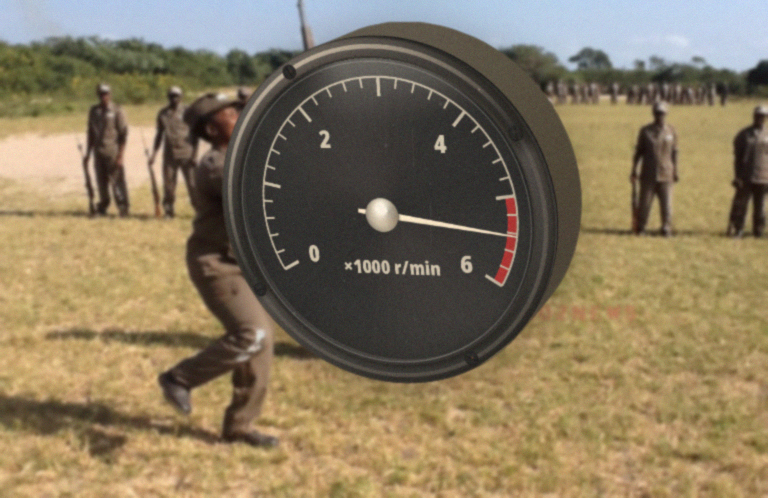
**5400** rpm
